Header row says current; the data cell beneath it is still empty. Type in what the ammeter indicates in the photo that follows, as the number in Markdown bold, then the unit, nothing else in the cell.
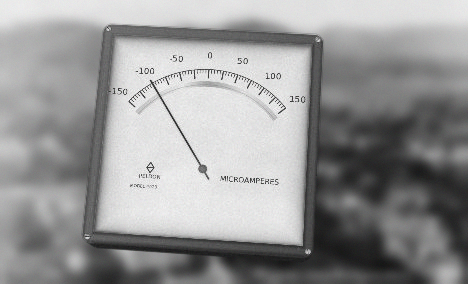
**-100** µA
